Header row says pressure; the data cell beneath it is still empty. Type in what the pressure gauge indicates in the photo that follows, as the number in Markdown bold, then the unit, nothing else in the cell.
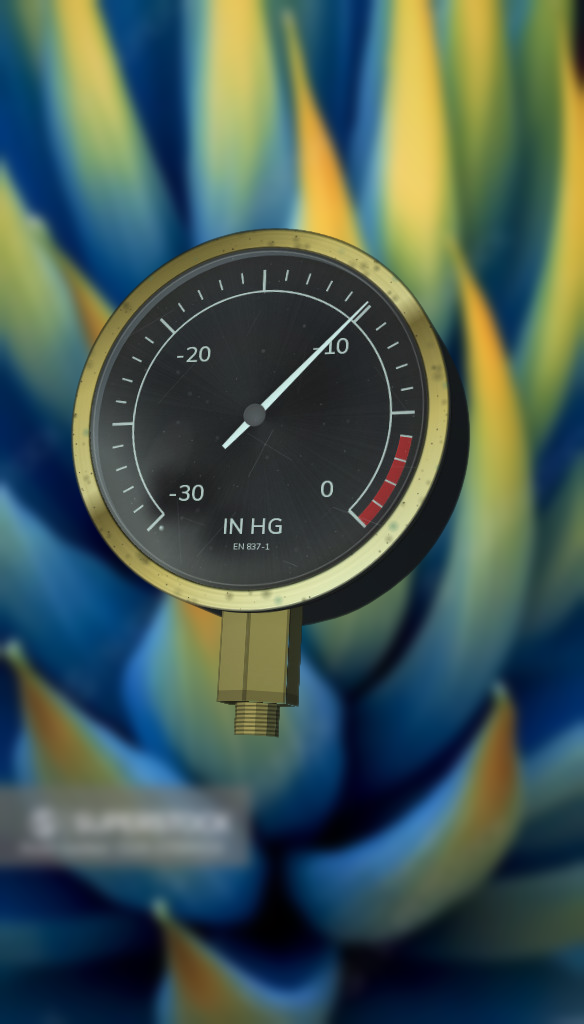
**-10** inHg
